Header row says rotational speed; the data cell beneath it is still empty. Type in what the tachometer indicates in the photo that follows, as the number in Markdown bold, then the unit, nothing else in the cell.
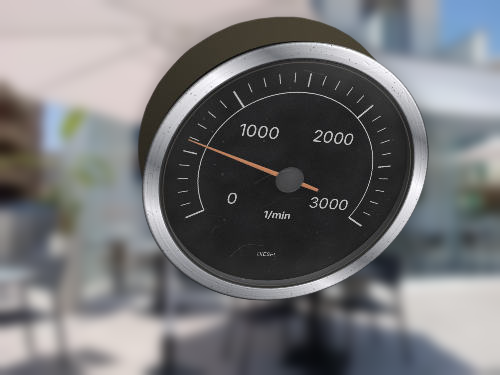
**600** rpm
